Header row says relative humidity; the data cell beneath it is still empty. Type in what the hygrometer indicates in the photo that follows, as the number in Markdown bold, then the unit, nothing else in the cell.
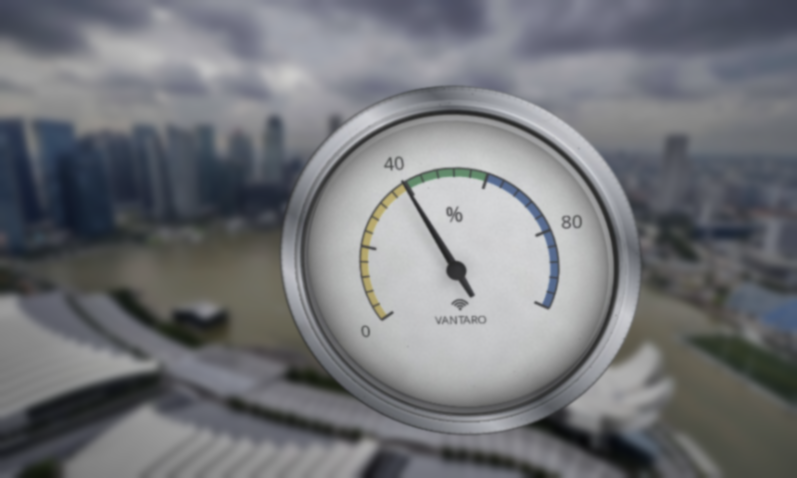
**40** %
